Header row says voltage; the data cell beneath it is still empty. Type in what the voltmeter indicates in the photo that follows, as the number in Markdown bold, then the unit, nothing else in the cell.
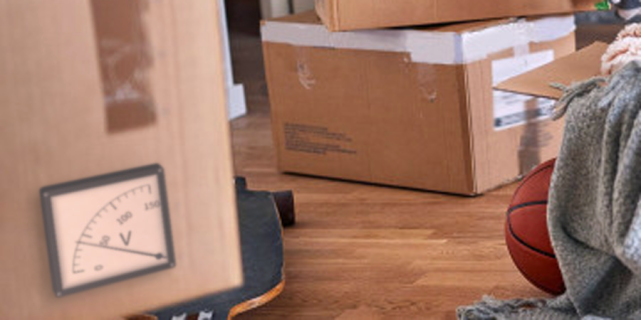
**40** V
